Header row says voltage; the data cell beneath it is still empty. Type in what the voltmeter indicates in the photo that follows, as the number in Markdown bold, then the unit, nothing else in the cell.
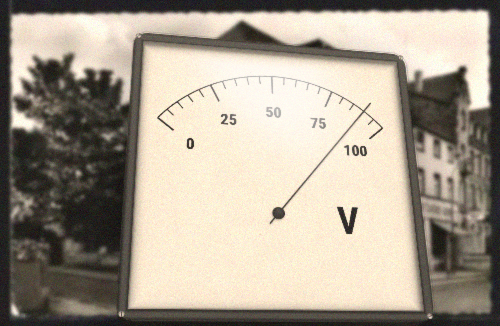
**90** V
